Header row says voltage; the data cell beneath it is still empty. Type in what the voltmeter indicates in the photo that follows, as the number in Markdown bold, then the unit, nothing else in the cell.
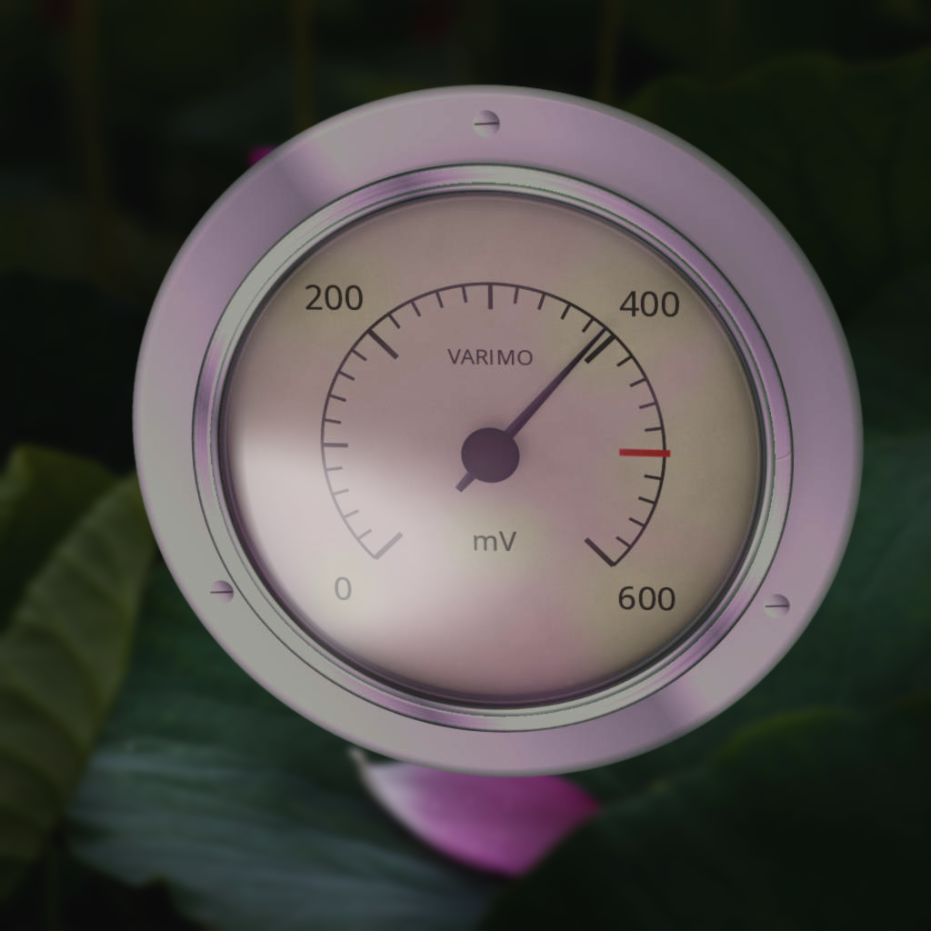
**390** mV
